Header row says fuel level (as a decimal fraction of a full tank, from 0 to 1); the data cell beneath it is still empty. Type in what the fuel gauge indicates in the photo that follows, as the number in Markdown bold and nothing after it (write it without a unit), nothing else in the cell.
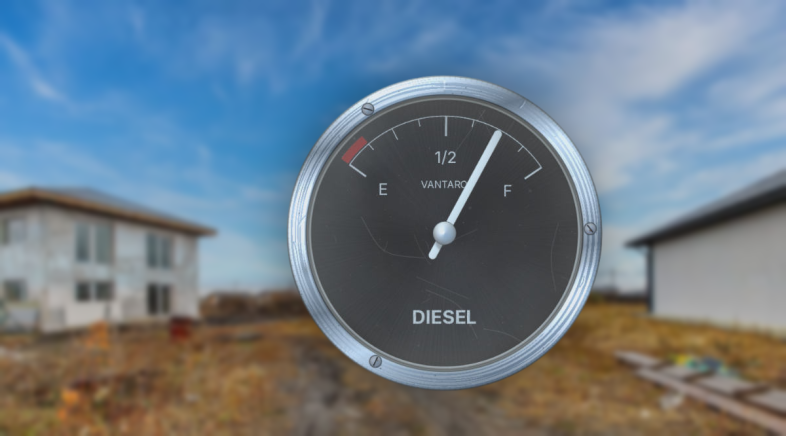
**0.75**
